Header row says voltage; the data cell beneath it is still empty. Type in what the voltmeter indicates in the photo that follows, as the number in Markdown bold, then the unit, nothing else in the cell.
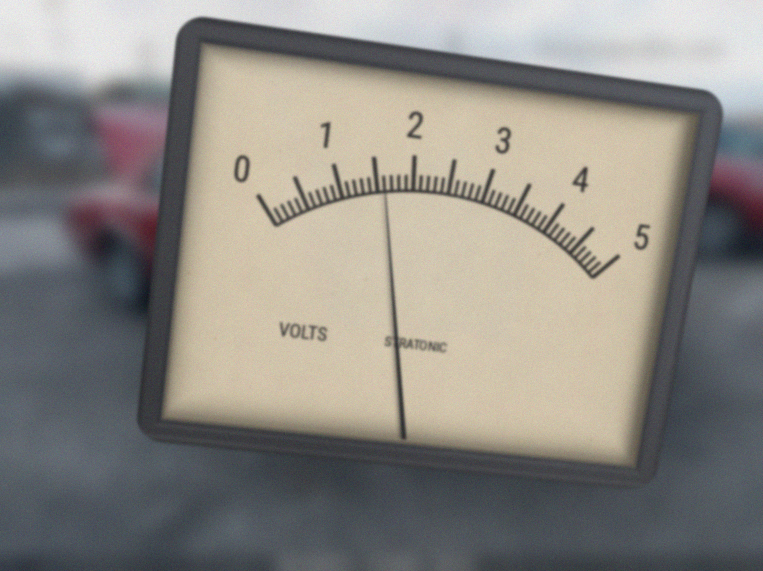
**1.6** V
